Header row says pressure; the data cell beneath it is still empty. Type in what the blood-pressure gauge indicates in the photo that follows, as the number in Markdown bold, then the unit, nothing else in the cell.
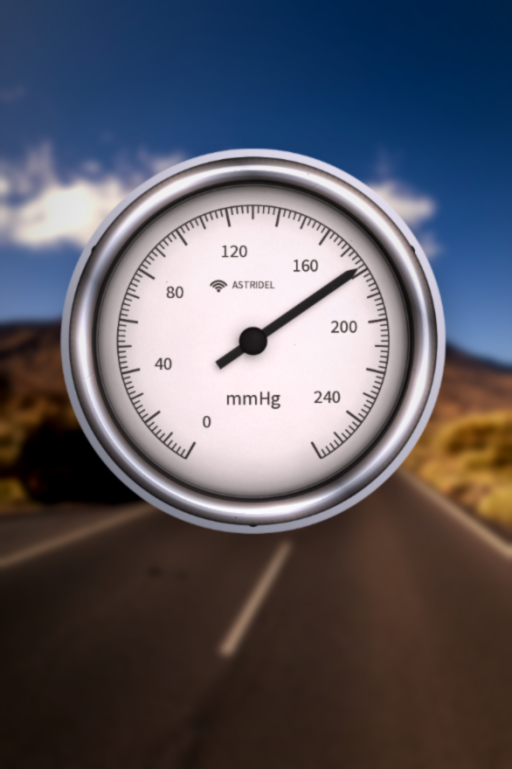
**178** mmHg
